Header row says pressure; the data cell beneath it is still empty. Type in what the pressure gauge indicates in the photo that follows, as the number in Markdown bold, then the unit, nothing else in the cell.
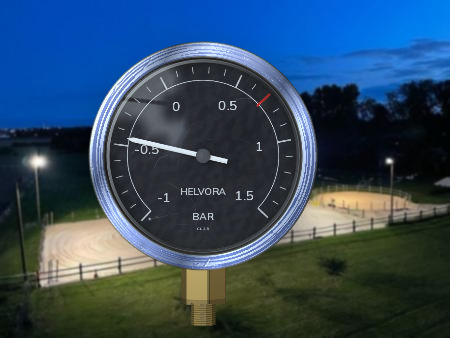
**-0.45** bar
